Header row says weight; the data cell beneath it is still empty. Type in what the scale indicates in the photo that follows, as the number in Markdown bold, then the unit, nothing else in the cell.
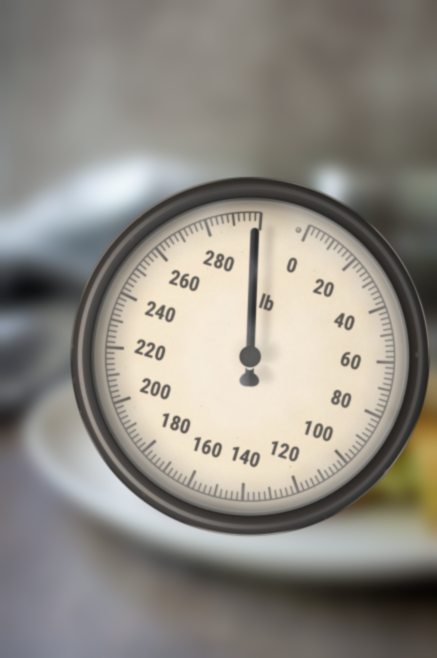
**298** lb
